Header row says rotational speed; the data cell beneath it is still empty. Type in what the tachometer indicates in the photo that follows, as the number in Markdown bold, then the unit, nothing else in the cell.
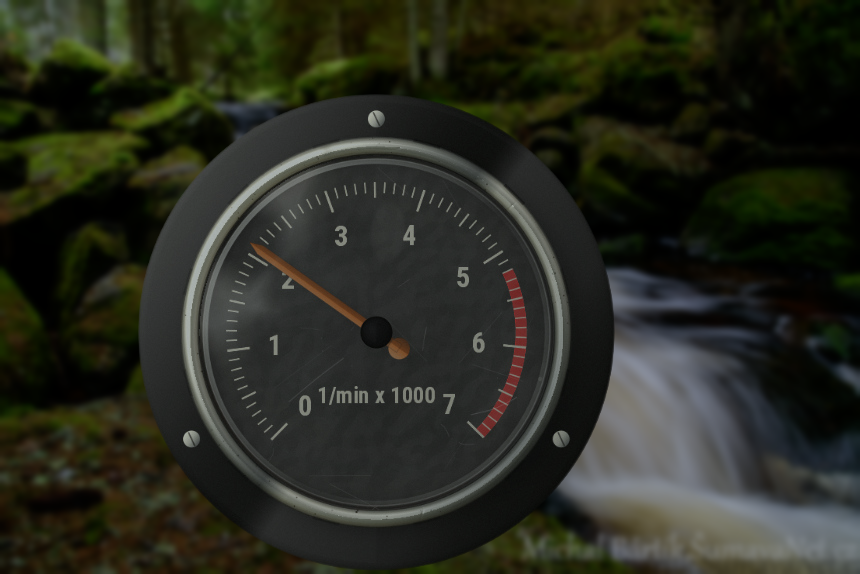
**2100** rpm
